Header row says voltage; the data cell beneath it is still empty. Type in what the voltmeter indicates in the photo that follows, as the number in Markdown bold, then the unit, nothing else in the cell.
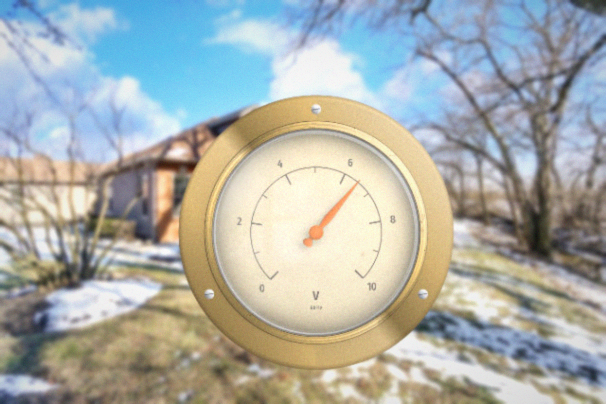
**6.5** V
